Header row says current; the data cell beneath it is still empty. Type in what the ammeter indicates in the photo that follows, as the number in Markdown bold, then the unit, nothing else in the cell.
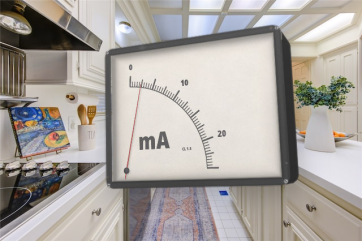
**2.5** mA
